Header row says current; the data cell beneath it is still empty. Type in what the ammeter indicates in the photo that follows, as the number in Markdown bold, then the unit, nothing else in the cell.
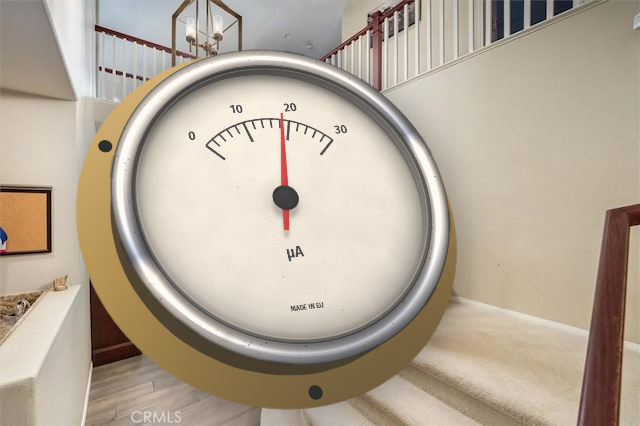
**18** µA
